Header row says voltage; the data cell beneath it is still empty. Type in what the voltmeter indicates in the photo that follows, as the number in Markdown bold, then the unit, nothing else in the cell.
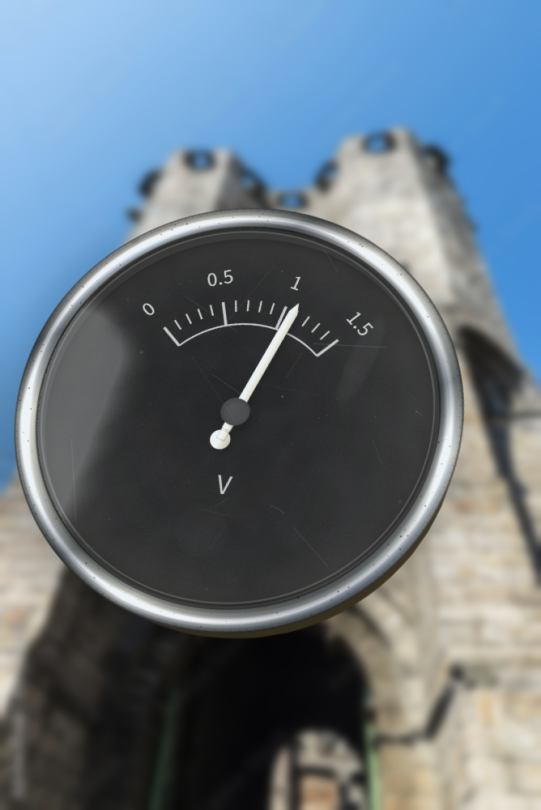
**1.1** V
